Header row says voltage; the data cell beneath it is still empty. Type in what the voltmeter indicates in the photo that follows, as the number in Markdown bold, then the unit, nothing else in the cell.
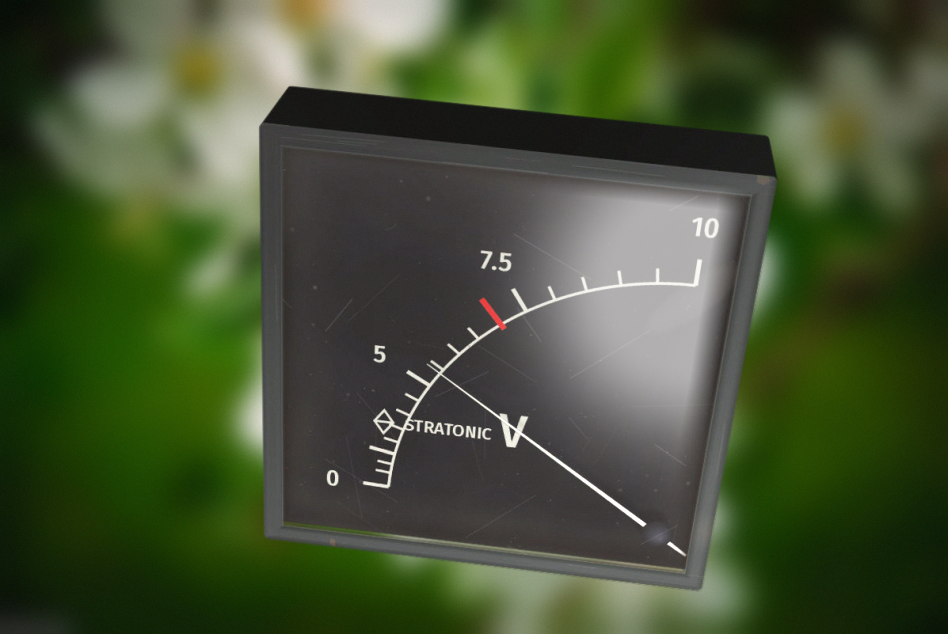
**5.5** V
